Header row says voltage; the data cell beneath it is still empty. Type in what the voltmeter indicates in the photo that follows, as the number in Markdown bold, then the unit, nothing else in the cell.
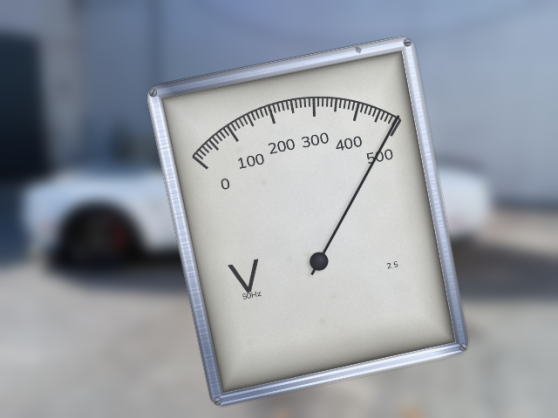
**490** V
